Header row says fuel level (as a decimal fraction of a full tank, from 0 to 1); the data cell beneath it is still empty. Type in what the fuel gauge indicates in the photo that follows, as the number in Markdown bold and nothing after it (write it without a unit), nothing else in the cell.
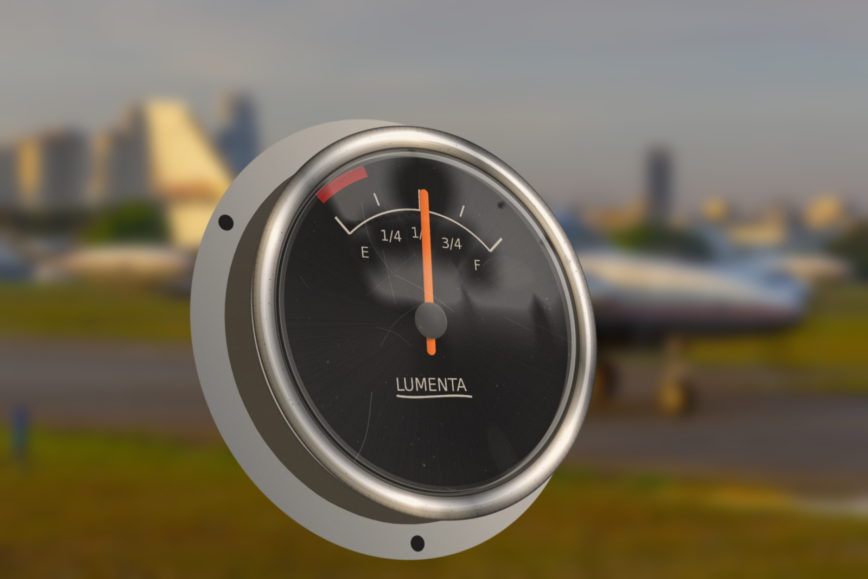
**0.5**
